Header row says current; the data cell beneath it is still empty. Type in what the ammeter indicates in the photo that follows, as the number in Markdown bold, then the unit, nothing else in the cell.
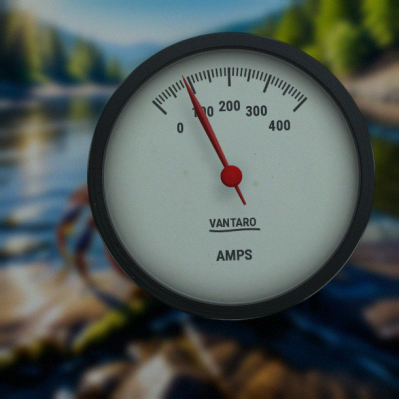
**90** A
